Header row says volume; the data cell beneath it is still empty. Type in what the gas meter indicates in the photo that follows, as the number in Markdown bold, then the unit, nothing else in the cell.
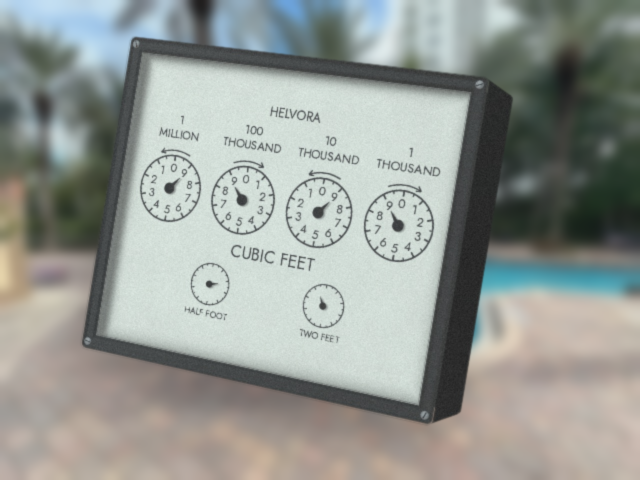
**888900** ft³
